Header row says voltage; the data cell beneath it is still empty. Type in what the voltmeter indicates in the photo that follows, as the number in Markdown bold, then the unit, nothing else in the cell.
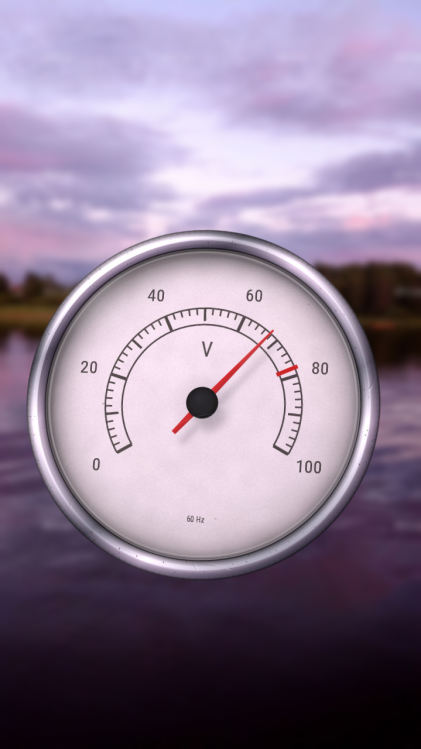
**68** V
